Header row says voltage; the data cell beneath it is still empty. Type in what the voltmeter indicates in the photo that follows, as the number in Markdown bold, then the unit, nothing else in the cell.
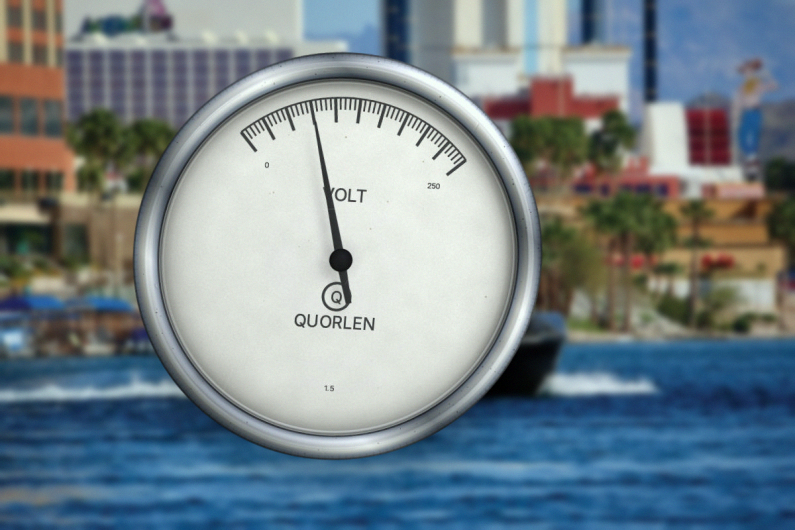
**75** V
